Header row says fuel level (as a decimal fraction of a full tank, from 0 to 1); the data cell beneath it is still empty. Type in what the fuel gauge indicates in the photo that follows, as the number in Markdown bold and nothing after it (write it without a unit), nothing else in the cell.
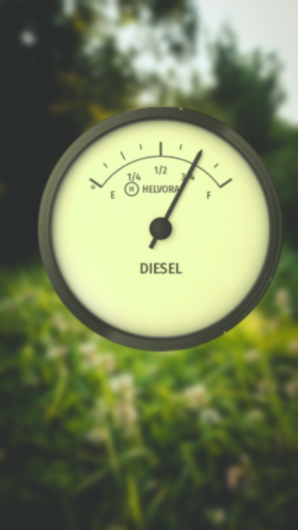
**0.75**
